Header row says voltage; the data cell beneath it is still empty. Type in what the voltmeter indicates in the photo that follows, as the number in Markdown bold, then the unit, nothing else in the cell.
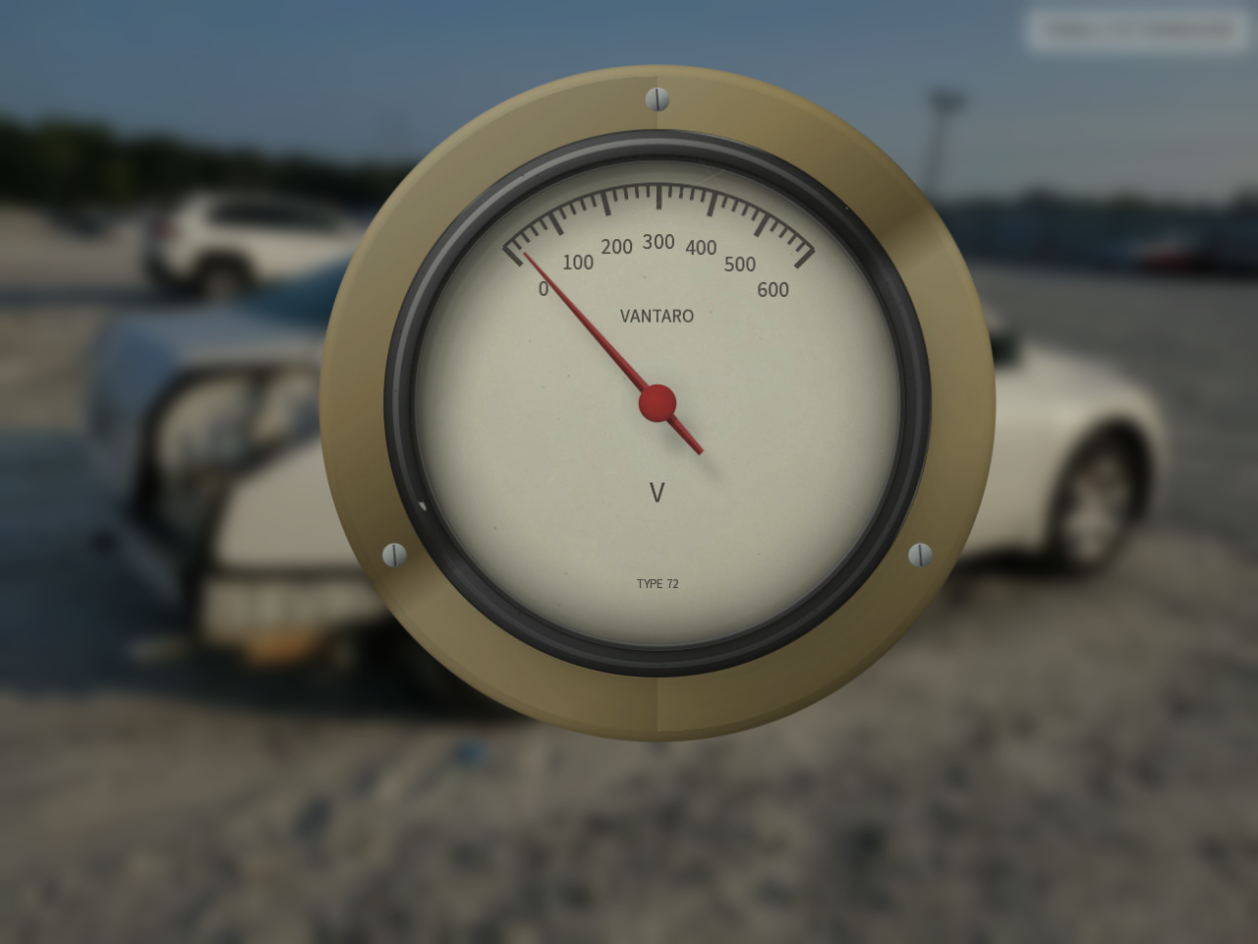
**20** V
